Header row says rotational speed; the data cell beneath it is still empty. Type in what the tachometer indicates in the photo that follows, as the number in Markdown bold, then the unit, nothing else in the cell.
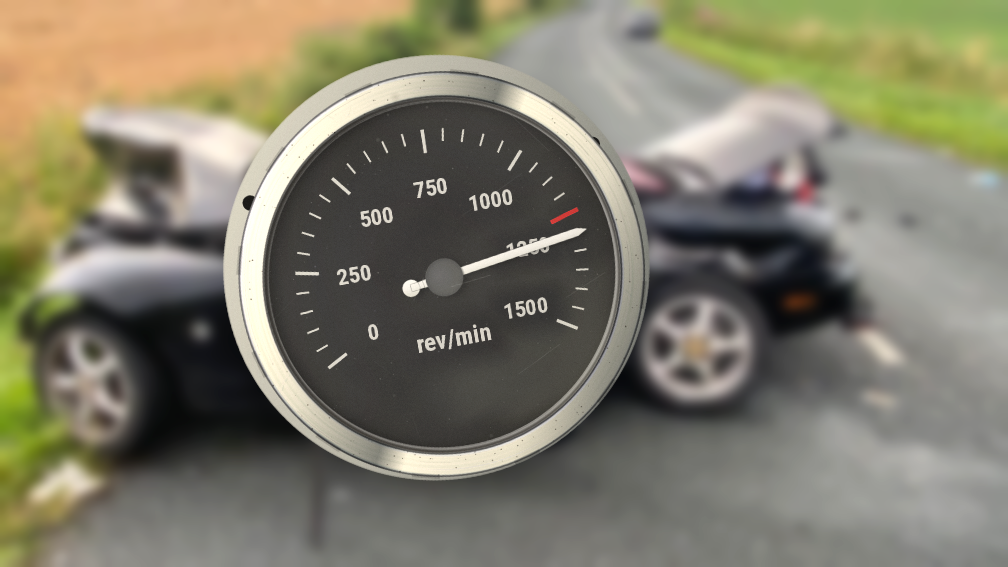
**1250** rpm
